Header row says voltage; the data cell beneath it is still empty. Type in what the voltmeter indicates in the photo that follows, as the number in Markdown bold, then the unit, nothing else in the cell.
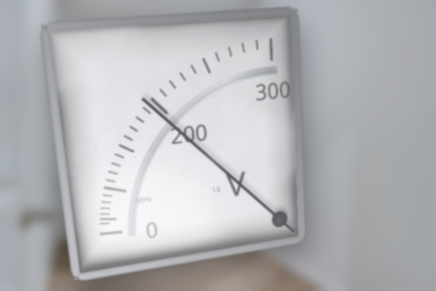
**195** V
